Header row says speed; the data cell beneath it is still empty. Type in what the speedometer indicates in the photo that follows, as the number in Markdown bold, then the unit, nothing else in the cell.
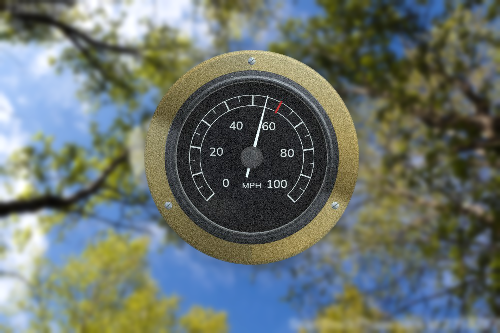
**55** mph
